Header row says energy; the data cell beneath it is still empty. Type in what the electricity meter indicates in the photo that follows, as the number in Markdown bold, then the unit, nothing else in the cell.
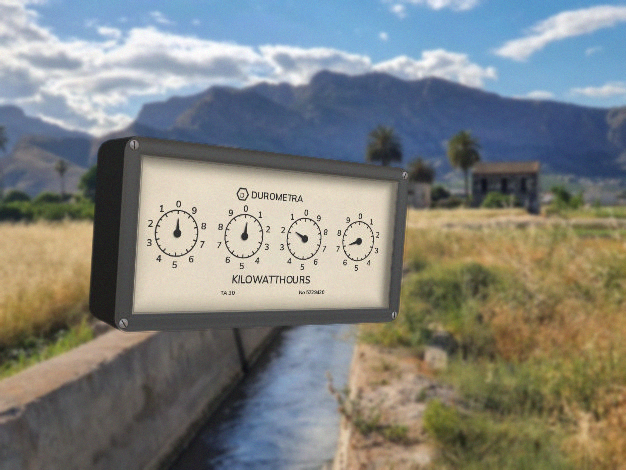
**17** kWh
